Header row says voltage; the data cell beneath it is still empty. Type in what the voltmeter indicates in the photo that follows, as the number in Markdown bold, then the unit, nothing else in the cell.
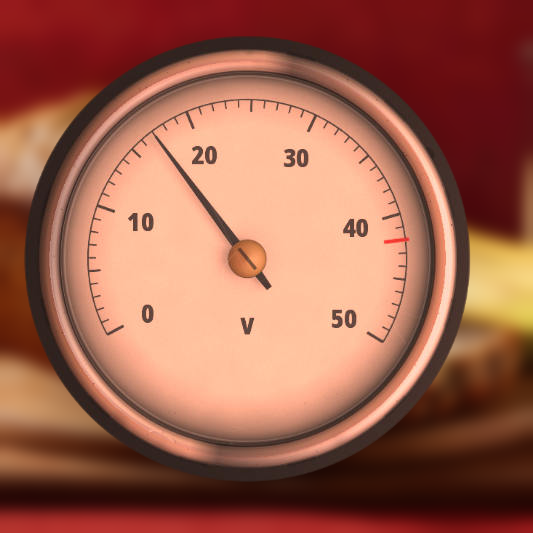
**17** V
